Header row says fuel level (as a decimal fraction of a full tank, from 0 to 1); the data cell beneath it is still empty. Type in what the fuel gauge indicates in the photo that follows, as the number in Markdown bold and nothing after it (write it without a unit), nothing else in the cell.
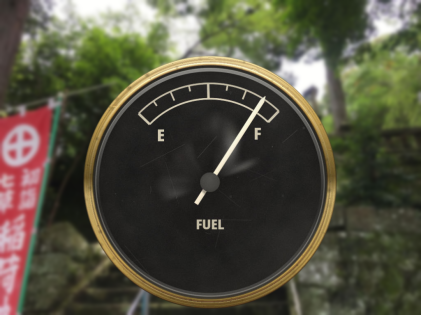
**0.875**
